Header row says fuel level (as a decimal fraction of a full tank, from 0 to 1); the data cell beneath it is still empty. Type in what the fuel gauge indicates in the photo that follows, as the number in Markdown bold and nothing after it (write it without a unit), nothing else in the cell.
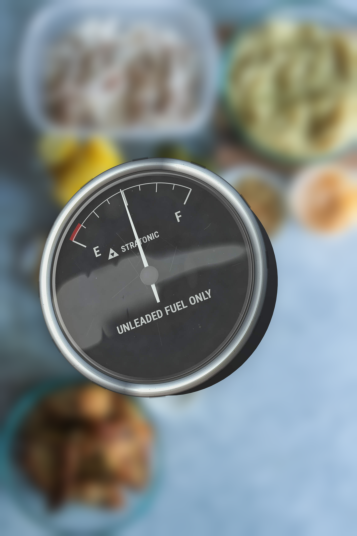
**0.5**
